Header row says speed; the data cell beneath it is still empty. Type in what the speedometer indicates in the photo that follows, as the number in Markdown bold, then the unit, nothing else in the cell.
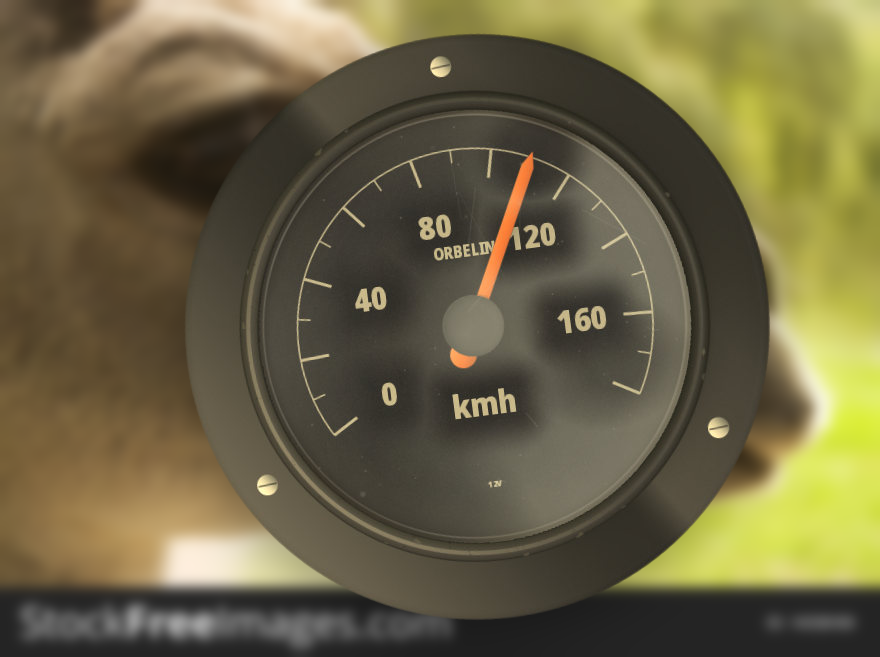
**110** km/h
